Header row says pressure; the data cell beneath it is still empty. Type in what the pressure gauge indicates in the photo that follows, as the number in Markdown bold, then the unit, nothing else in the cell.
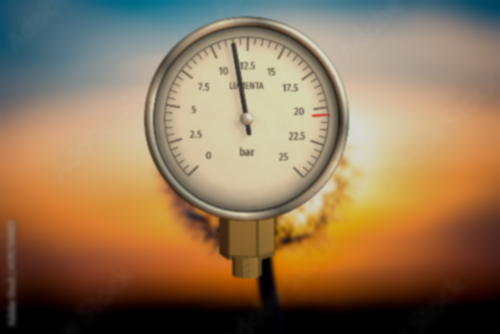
**11.5** bar
